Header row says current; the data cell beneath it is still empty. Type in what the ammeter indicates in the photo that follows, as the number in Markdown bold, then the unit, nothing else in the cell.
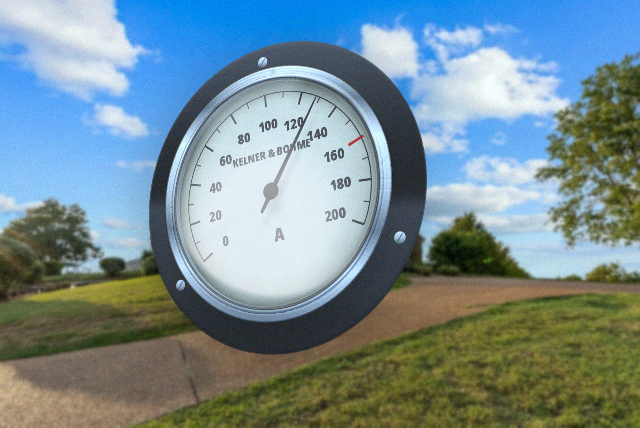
**130** A
